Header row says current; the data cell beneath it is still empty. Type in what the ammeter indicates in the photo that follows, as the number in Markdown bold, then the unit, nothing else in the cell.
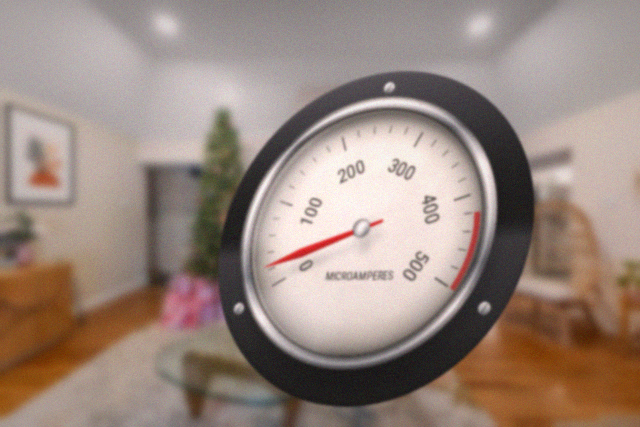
**20** µA
